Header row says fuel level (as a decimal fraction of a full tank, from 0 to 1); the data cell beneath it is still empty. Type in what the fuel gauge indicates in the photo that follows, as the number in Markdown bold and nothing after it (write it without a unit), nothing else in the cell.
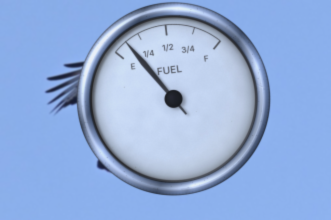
**0.125**
